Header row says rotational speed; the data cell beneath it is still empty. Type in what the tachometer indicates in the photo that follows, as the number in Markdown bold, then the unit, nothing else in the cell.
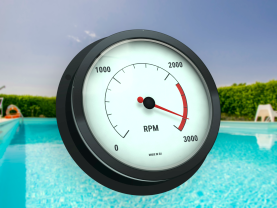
**2800** rpm
